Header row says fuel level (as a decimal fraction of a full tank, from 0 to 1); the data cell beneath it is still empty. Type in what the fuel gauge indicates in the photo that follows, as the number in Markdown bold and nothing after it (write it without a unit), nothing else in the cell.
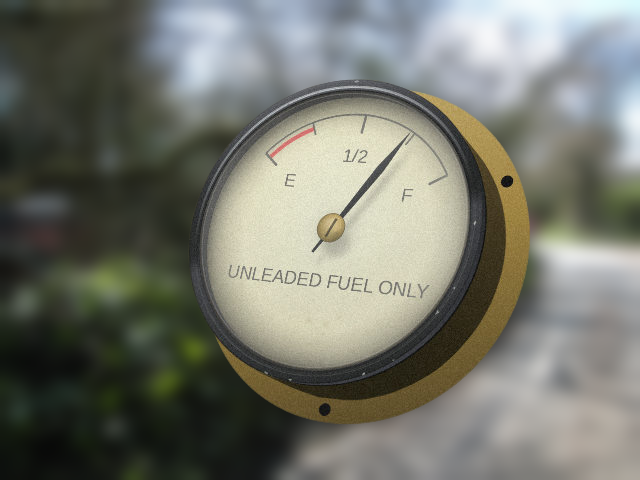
**0.75**
